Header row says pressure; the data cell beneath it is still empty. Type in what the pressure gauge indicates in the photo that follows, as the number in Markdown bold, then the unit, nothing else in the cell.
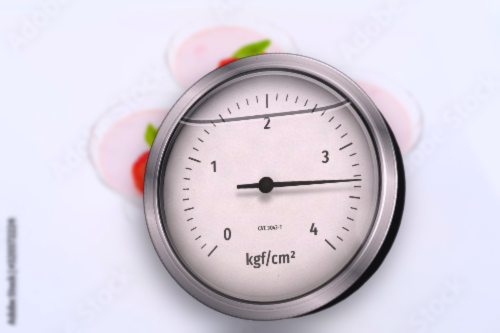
**3.35** kg/cm²
